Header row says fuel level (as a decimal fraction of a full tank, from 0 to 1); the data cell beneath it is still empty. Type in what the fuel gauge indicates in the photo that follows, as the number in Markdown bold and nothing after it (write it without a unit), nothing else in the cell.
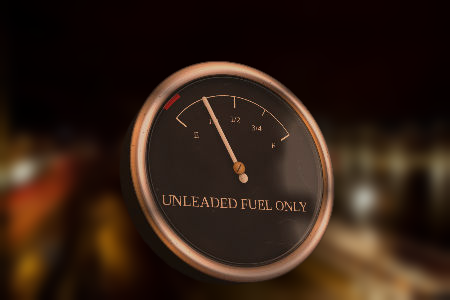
**0.25**
